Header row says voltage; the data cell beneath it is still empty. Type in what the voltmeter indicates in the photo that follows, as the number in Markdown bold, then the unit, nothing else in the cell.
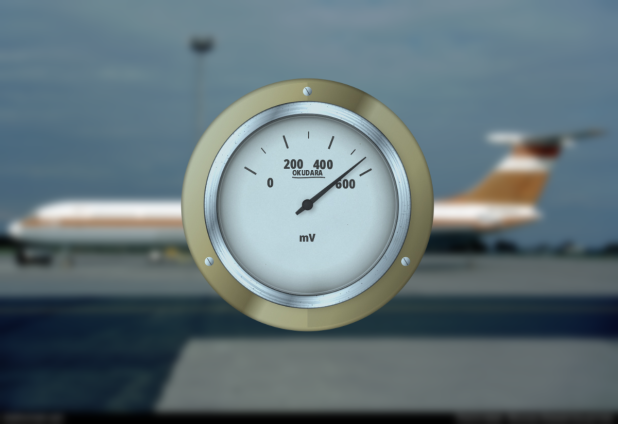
**550** mV
